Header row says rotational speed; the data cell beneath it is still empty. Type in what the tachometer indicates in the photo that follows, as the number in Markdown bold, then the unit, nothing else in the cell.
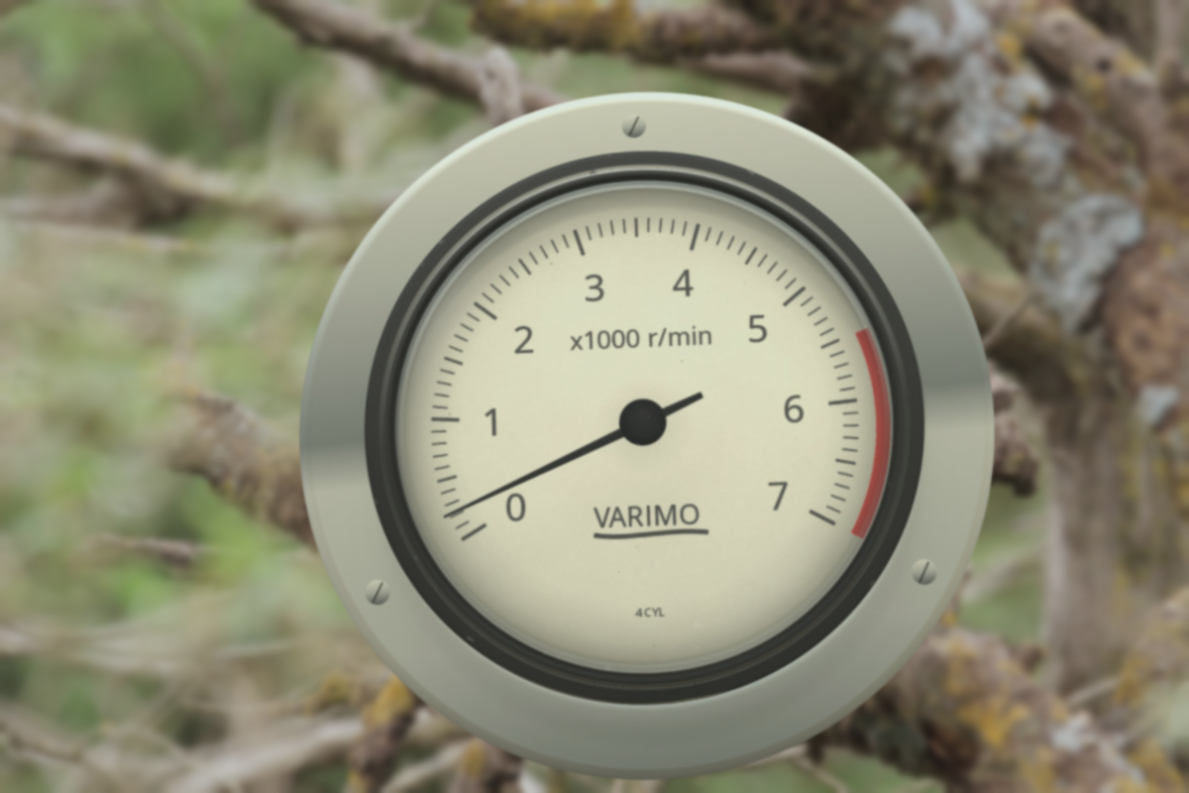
**200** rpm
